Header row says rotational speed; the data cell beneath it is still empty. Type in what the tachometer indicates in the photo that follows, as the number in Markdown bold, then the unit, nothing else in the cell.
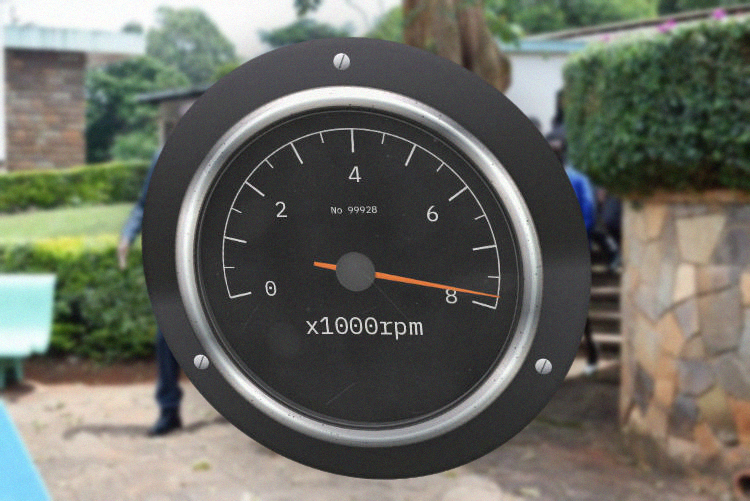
**7750** rpm
